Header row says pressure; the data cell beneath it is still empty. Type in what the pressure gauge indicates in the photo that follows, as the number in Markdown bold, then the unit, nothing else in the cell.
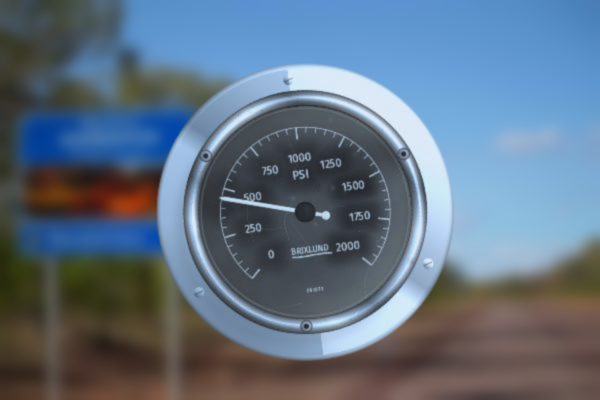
**450** psi
